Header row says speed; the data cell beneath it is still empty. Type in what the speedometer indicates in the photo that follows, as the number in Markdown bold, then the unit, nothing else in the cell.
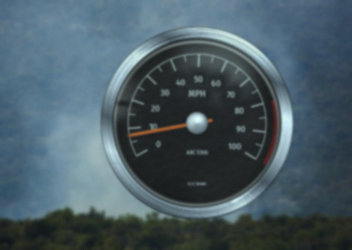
**7.5** mph
